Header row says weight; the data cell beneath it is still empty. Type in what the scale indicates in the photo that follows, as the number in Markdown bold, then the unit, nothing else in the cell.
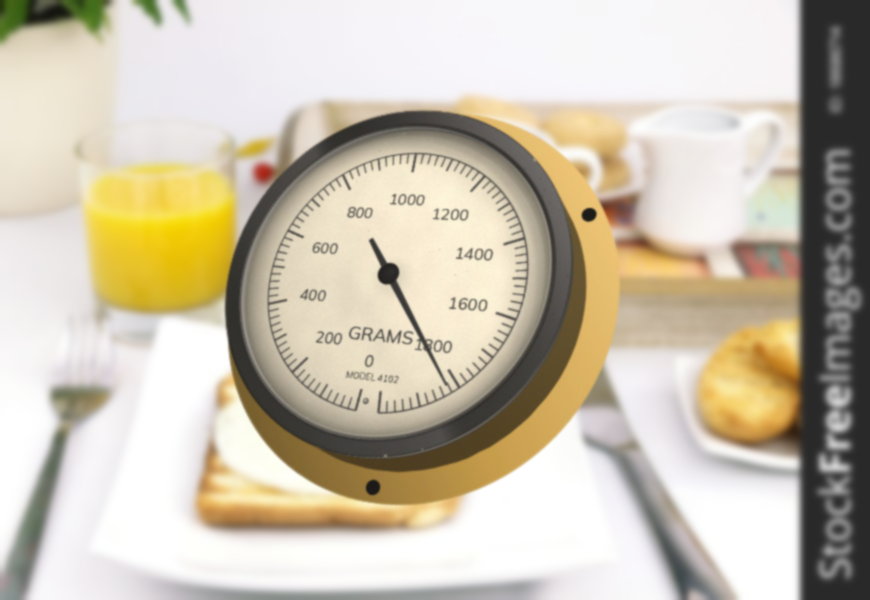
**1820** g
